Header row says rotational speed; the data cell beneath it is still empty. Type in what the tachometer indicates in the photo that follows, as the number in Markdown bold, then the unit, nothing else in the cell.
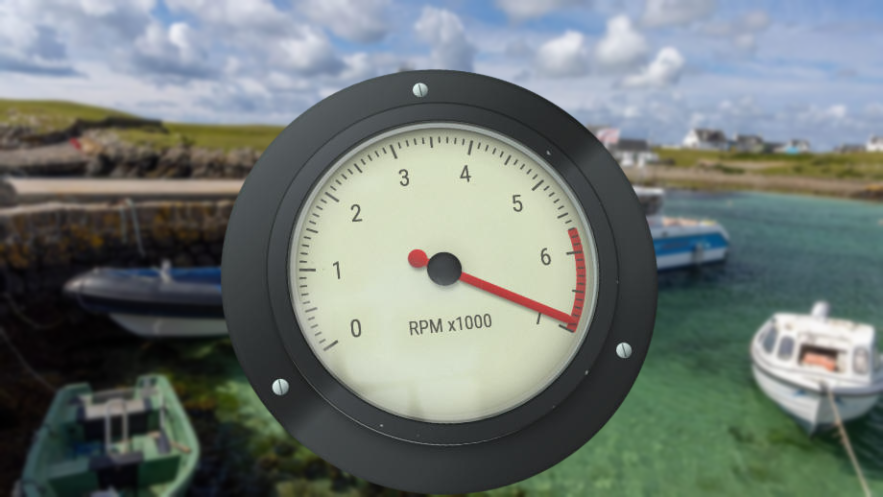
**6900** rpm
